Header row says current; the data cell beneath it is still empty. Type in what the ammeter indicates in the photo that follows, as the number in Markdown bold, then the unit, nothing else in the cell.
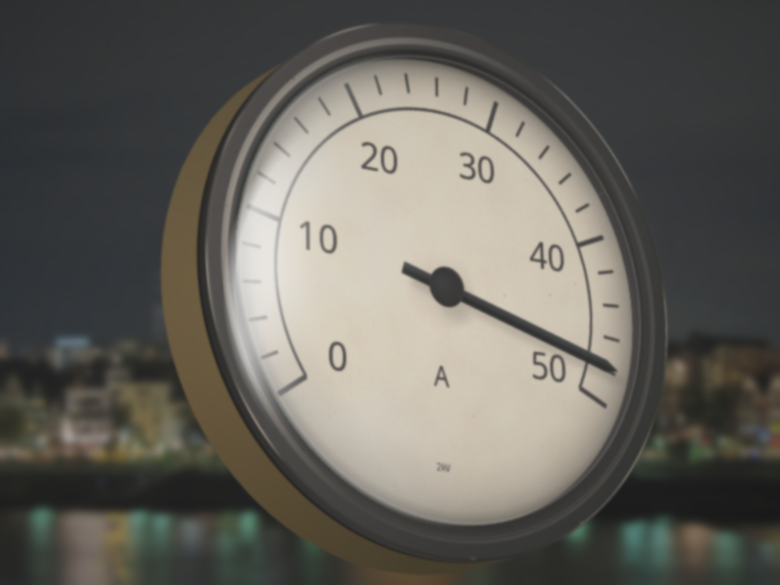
**48** A
